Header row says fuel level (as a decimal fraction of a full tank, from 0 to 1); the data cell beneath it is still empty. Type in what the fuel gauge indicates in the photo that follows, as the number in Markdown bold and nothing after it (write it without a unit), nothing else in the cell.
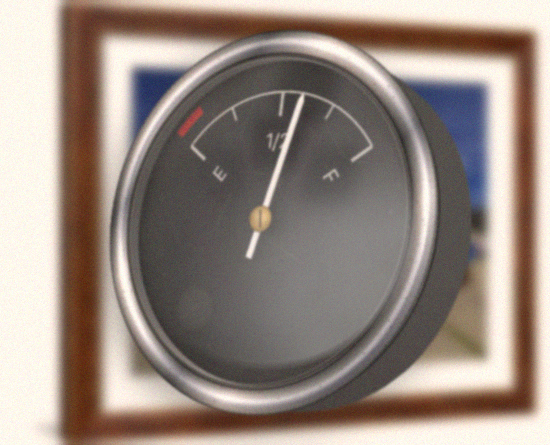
**0.625**
